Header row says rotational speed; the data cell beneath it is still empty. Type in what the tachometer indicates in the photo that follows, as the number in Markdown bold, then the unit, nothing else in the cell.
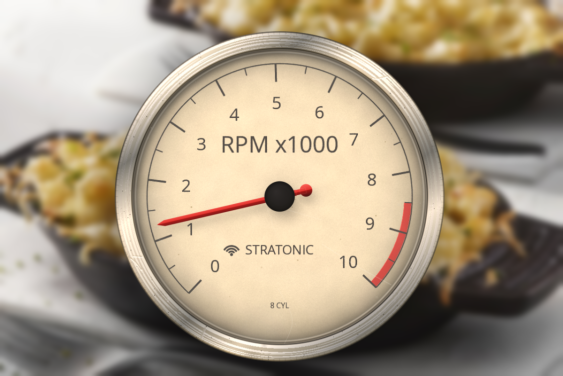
**1250** rpm
